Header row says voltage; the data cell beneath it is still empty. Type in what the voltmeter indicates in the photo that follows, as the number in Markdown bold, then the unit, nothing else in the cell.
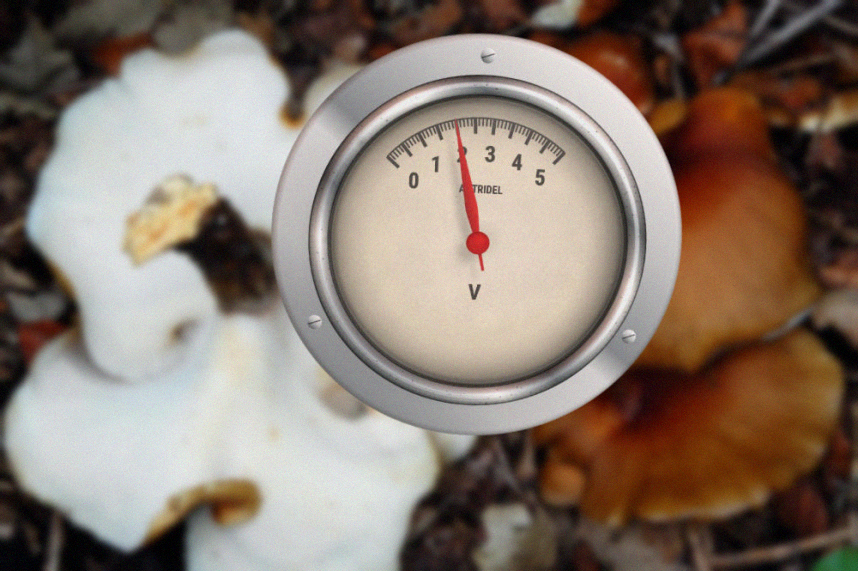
**2** V
